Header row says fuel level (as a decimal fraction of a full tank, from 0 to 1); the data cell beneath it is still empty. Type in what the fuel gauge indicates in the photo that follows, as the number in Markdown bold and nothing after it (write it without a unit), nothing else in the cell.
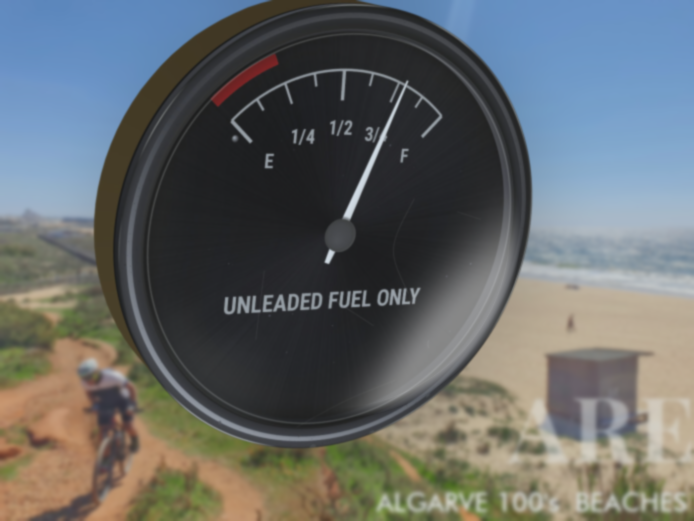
**0.75**
